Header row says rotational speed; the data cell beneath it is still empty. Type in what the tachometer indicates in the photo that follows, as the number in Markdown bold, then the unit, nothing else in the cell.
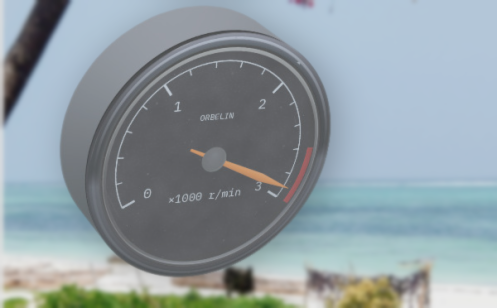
**2900** rpm
